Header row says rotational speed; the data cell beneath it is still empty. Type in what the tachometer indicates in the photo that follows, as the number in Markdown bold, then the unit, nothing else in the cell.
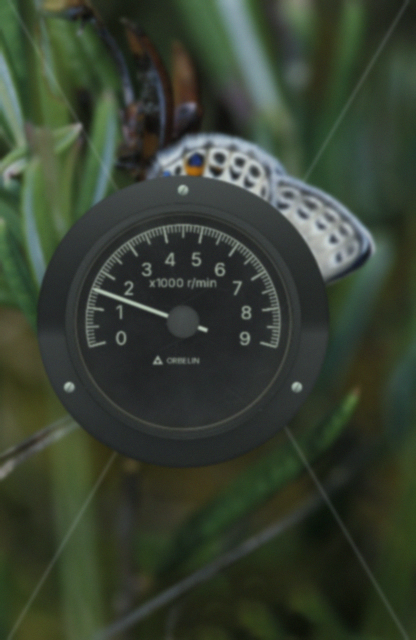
**1500** rpm
